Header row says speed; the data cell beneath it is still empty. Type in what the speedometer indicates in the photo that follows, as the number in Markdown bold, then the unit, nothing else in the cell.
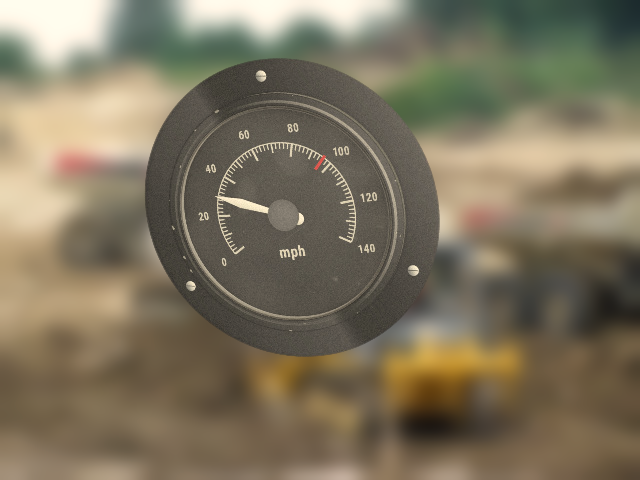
**30** mph
